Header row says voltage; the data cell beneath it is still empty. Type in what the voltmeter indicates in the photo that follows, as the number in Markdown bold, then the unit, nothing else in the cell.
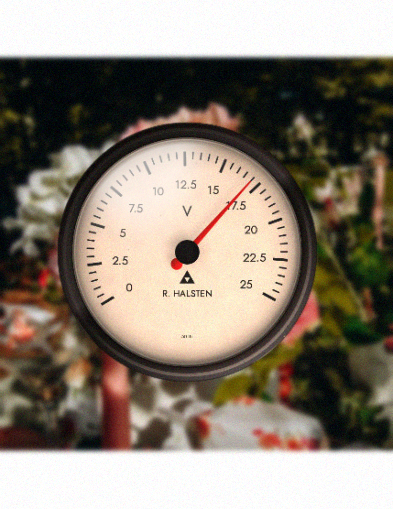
**17** V
